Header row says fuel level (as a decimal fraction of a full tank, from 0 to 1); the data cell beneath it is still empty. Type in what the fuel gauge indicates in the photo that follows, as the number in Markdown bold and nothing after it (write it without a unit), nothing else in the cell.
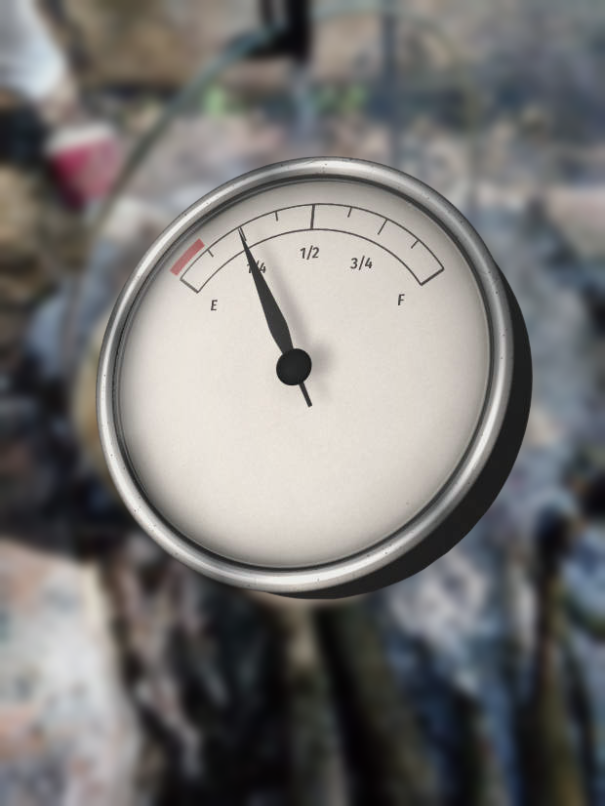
**0.25**
